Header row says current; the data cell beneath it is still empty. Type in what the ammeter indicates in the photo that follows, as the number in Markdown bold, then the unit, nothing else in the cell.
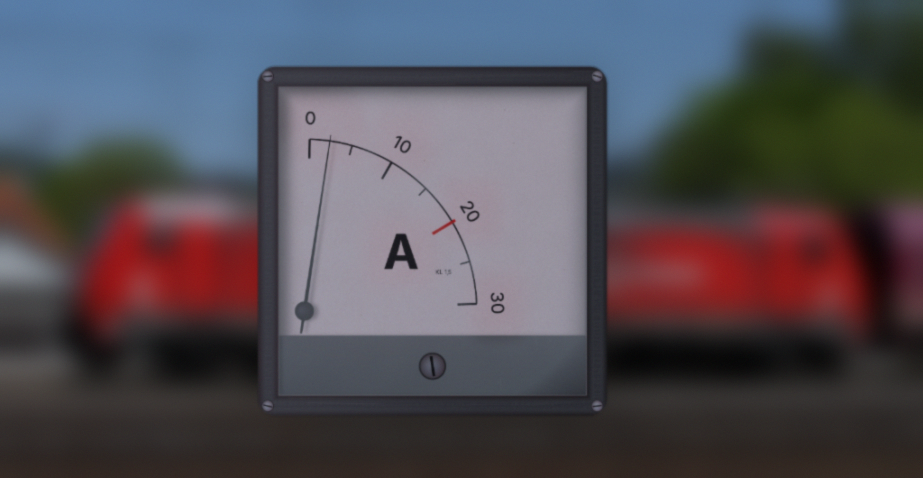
**2.5** A
